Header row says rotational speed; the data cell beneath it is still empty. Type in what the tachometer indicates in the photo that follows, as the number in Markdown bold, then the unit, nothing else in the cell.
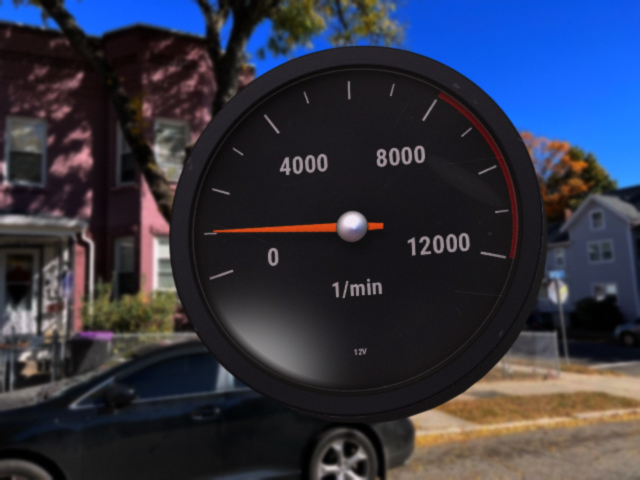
**1000** rpm
